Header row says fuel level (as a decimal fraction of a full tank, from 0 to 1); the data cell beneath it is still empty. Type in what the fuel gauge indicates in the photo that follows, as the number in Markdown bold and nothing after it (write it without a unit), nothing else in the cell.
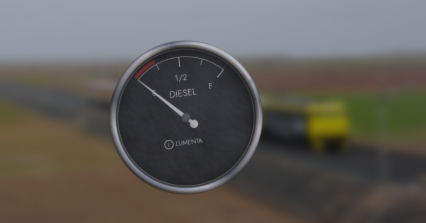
**0**
